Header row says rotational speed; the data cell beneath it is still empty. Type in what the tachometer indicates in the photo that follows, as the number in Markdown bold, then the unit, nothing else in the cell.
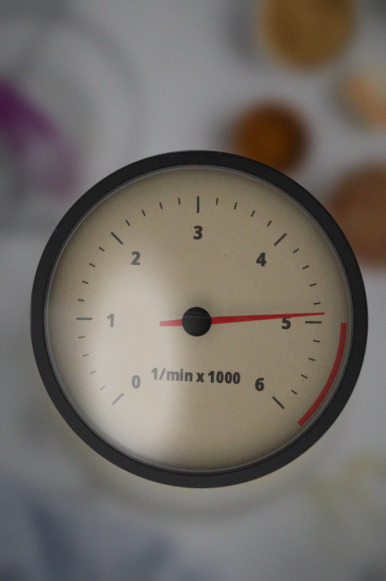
**4900** rpm
